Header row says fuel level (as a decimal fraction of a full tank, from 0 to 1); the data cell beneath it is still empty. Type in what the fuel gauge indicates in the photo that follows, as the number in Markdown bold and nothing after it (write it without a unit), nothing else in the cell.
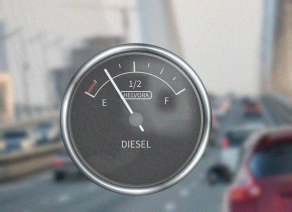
**0.25**
